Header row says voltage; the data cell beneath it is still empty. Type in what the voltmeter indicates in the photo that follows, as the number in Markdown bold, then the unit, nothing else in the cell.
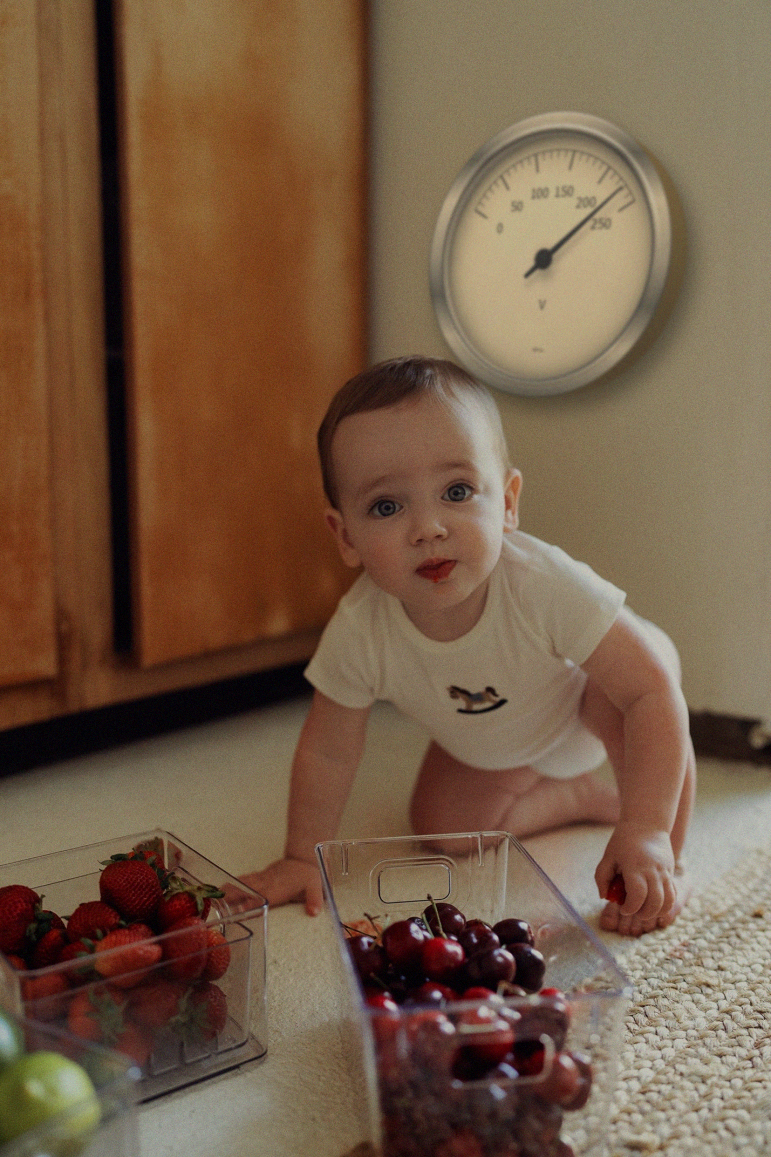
**230** V
